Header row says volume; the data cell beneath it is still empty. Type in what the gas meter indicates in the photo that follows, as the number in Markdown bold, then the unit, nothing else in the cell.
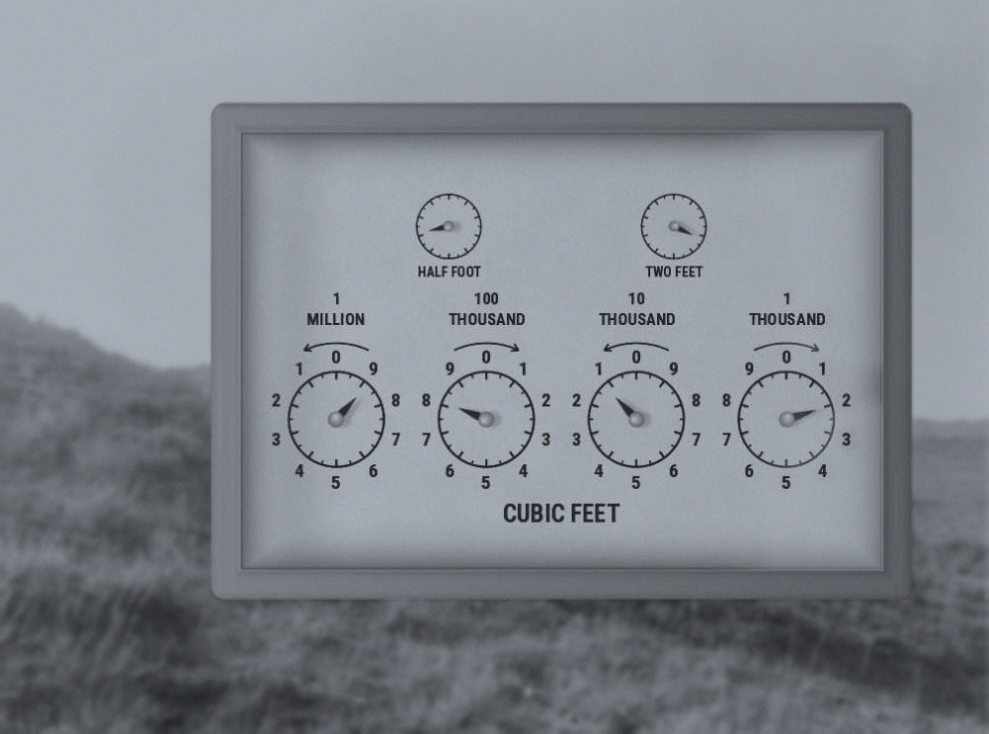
**881200** ft³
